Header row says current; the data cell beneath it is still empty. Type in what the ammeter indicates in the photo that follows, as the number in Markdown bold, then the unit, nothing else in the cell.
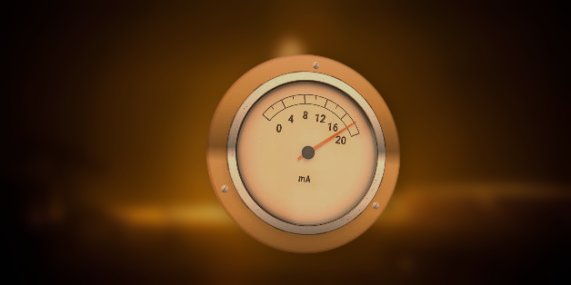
**18** mA
